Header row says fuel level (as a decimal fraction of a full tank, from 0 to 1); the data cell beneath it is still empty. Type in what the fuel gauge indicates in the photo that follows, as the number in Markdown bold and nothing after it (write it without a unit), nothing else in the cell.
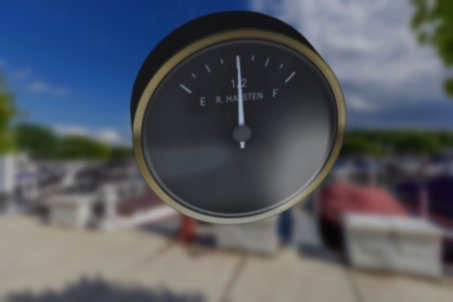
**0.5**
